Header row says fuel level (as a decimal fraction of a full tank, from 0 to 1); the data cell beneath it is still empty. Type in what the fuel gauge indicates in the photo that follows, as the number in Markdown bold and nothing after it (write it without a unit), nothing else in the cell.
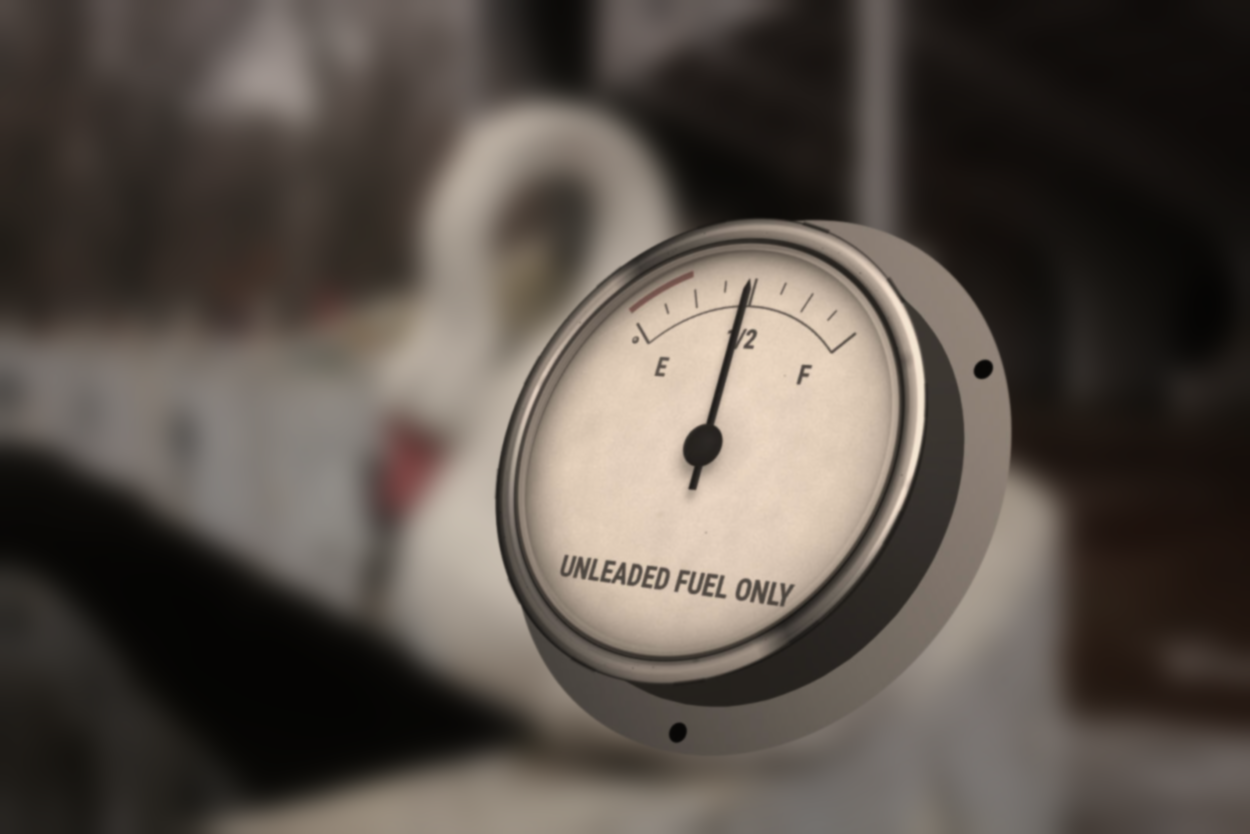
**0.5**
